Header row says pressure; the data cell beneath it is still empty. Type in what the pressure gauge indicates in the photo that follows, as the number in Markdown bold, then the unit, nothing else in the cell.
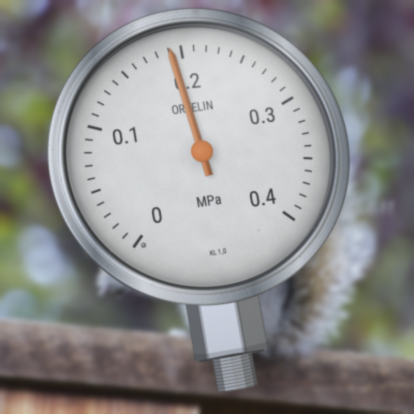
**0.19** MPa
